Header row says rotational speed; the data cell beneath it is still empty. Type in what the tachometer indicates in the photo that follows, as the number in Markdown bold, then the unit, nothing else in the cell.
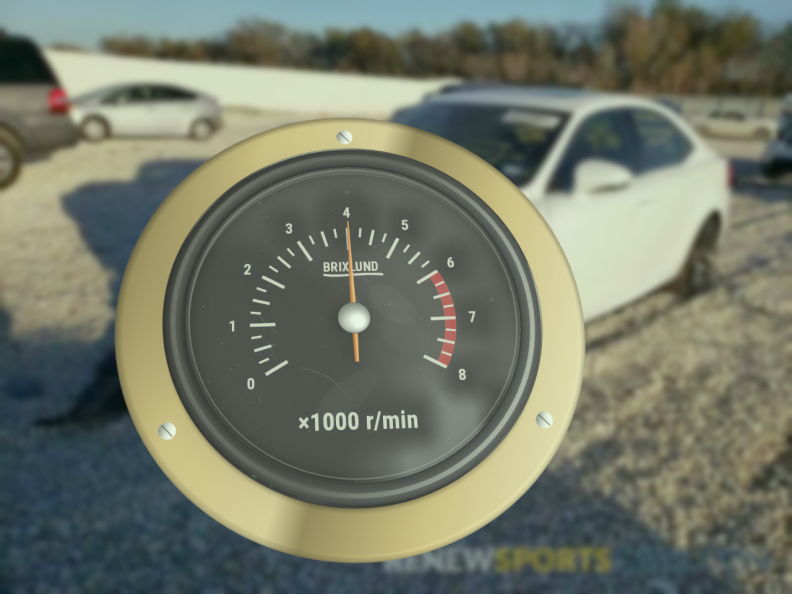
**4000** rpm
